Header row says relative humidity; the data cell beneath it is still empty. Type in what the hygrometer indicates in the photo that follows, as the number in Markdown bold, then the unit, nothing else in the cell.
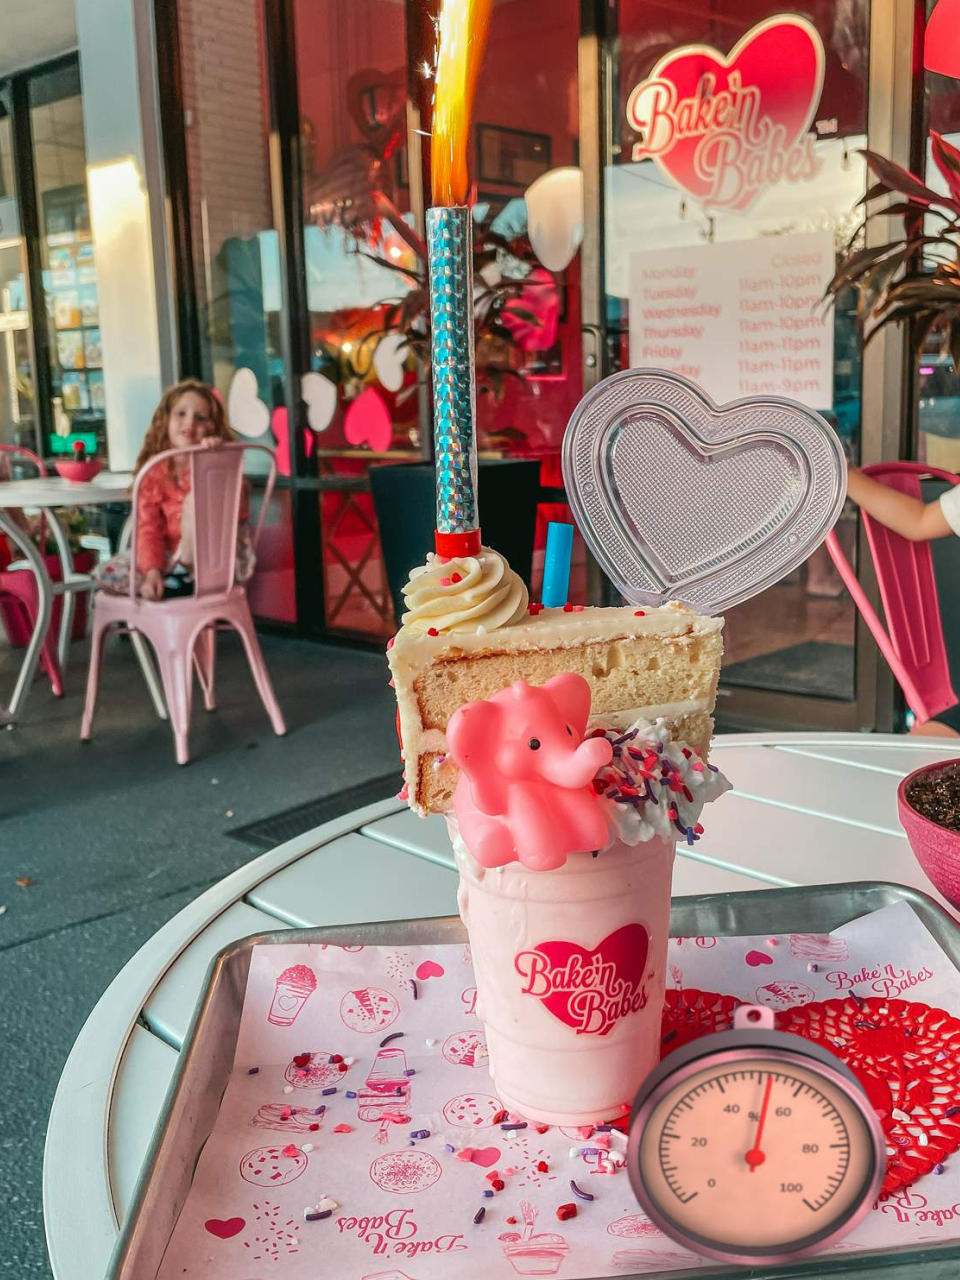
**52** %
